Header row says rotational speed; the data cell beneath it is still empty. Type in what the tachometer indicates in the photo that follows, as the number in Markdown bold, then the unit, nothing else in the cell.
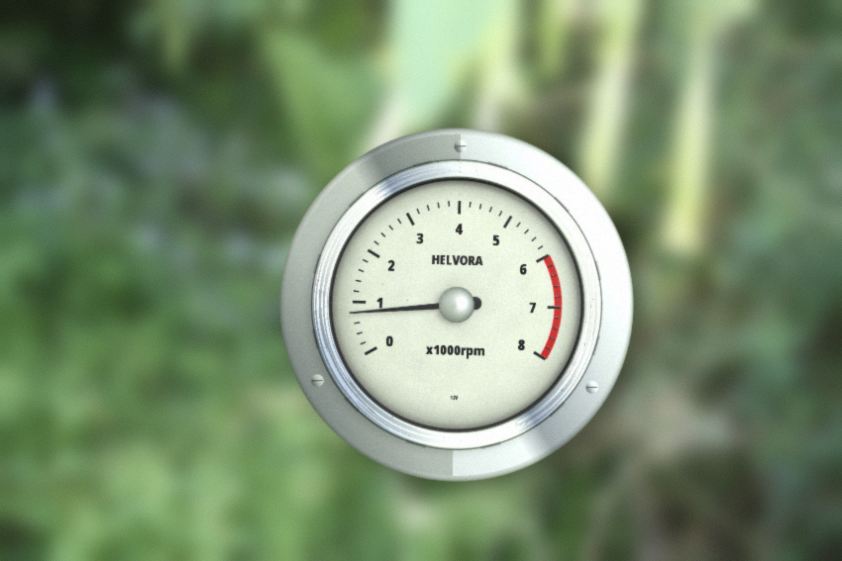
**800** rpm
